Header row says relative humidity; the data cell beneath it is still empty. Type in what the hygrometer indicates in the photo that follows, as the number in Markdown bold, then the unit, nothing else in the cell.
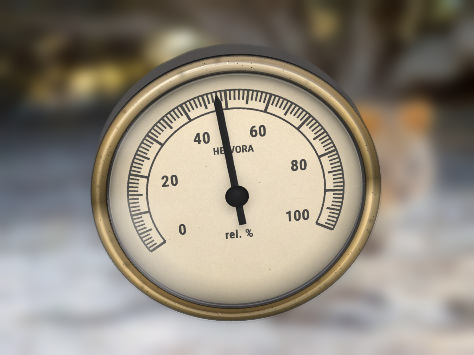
**48** %
